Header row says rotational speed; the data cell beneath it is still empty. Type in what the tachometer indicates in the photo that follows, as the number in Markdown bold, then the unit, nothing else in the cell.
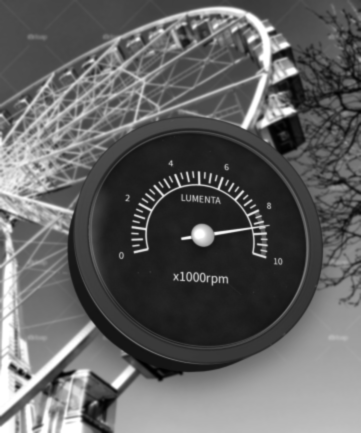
**8750** rpm
